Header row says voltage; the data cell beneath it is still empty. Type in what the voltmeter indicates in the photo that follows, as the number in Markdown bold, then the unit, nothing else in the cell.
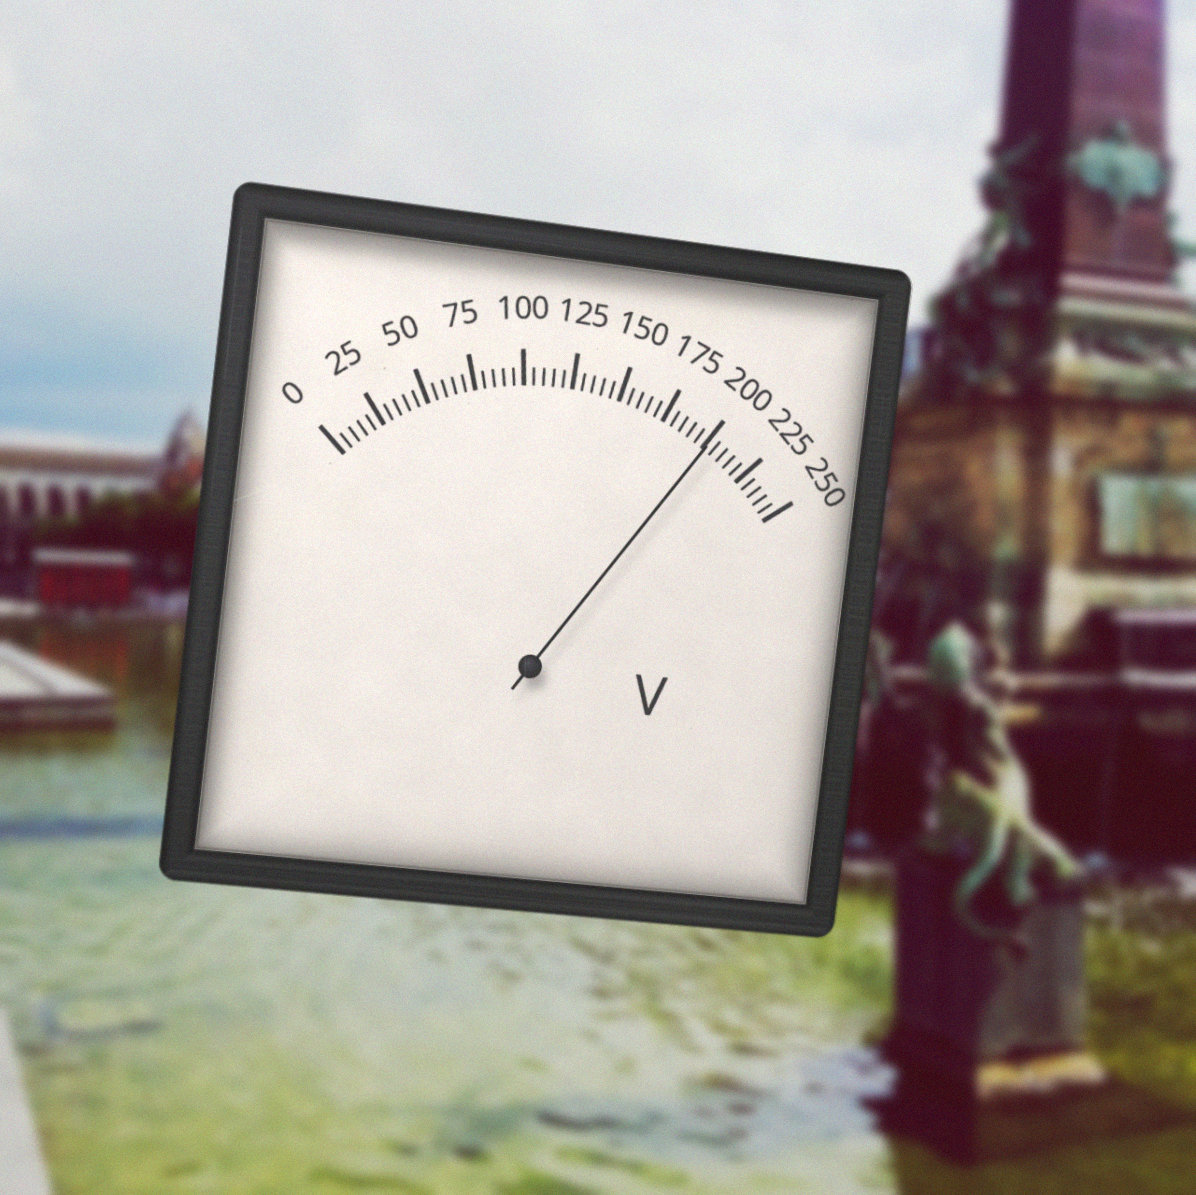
**200** V
